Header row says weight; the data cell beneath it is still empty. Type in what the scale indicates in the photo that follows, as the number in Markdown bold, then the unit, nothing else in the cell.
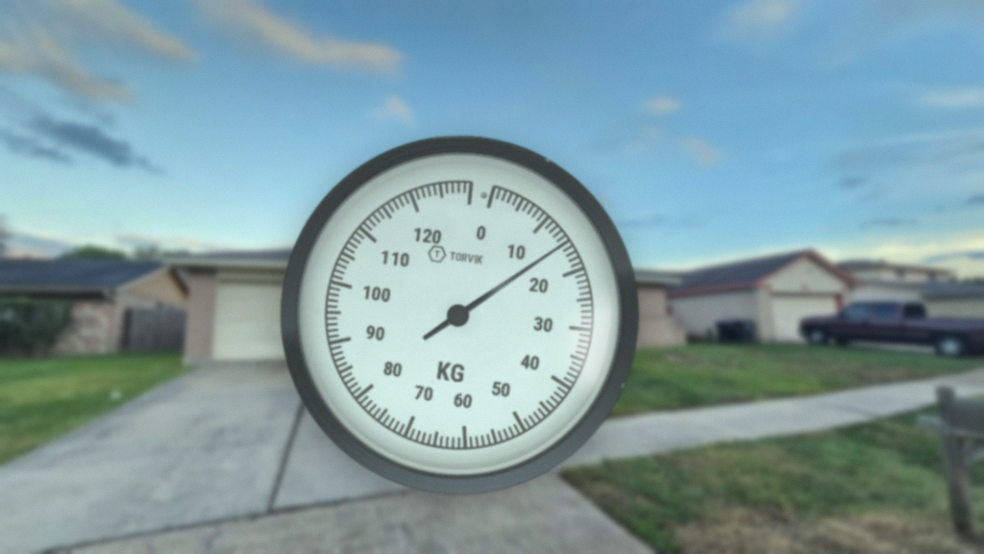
**15** kg
